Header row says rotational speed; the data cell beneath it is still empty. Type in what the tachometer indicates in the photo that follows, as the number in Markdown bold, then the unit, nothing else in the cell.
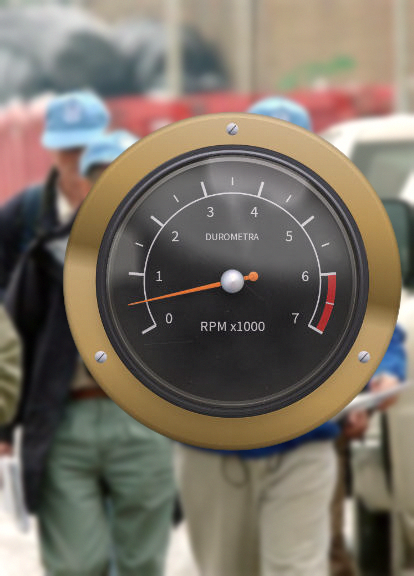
**500** rpm
